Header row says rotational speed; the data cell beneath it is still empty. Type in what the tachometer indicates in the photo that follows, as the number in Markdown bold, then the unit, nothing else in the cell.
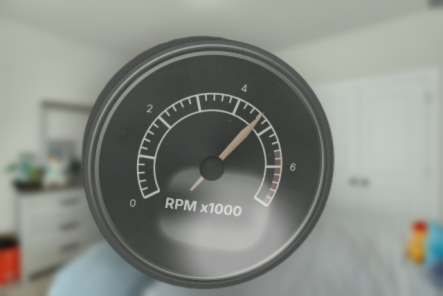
**4600** rpm
